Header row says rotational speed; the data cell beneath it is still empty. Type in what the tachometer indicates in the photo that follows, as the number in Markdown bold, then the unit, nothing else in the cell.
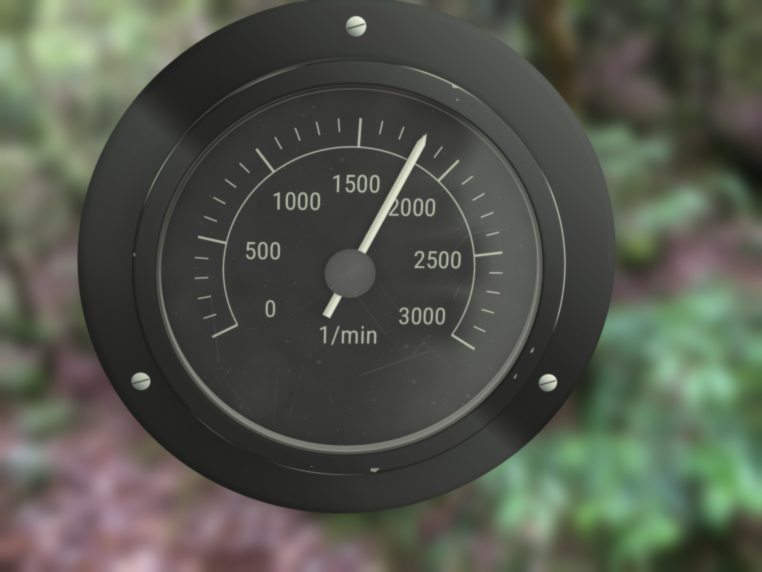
**1800** rpm
